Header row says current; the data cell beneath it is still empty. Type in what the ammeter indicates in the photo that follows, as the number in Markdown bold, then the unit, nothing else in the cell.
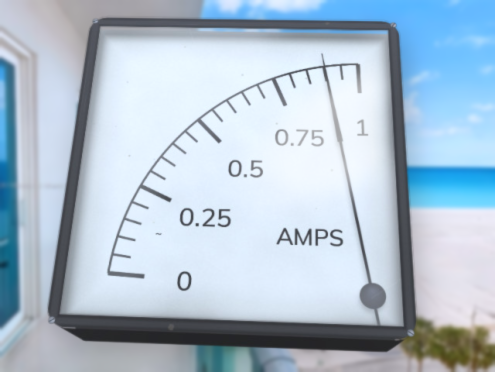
**0.9** A
